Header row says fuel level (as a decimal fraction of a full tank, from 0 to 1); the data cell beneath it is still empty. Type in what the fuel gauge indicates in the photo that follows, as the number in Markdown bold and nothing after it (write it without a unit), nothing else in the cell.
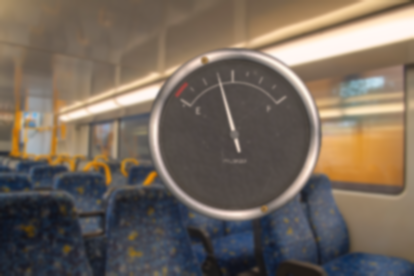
**0.375**
